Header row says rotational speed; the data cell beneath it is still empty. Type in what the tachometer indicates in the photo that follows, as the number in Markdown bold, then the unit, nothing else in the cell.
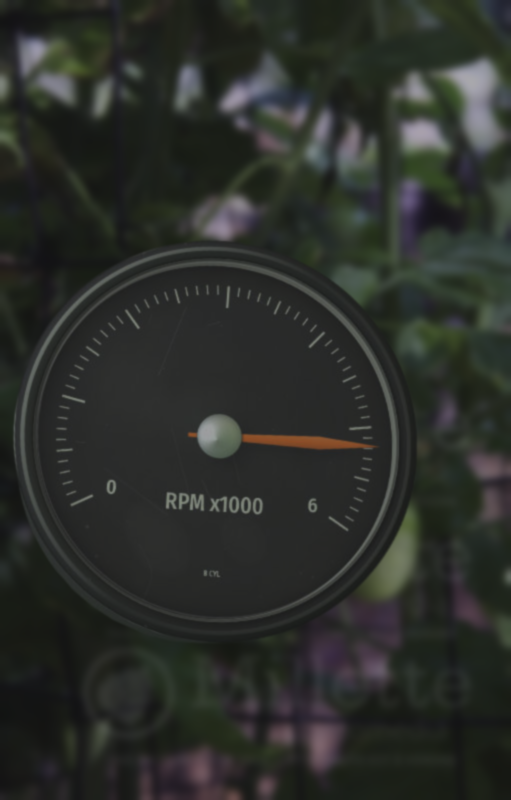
**5200** rpm
